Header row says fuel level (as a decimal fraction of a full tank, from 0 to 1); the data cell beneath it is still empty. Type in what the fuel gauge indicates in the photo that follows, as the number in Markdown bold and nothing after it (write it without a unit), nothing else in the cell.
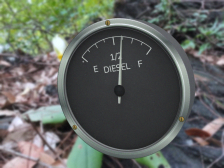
**0.625**
